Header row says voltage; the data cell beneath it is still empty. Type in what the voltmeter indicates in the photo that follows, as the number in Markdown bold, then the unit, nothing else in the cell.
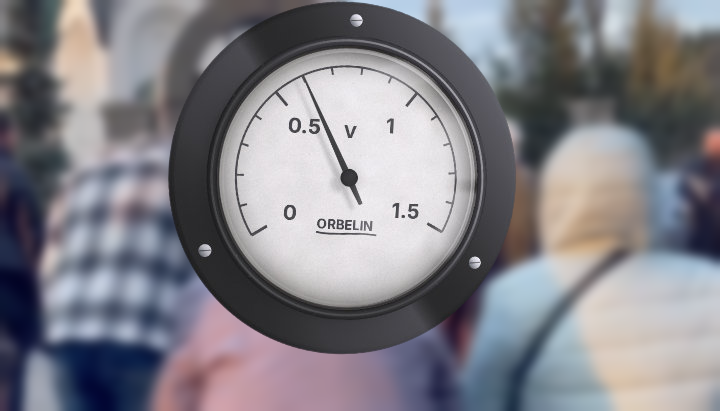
**0.6** V
